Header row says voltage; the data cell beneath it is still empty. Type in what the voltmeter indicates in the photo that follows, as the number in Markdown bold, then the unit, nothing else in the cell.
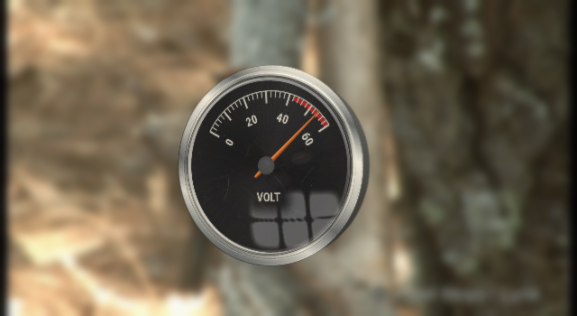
**54** V
